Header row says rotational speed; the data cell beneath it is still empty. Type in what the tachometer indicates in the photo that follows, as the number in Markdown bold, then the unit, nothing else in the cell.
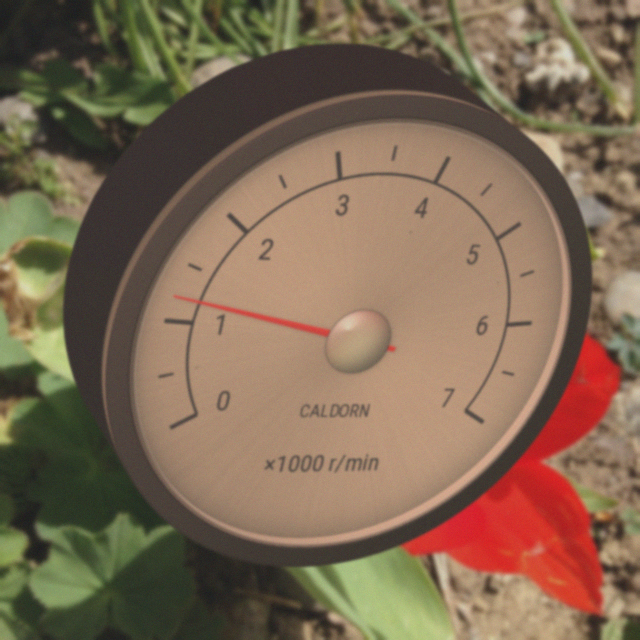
**1250** rpm
